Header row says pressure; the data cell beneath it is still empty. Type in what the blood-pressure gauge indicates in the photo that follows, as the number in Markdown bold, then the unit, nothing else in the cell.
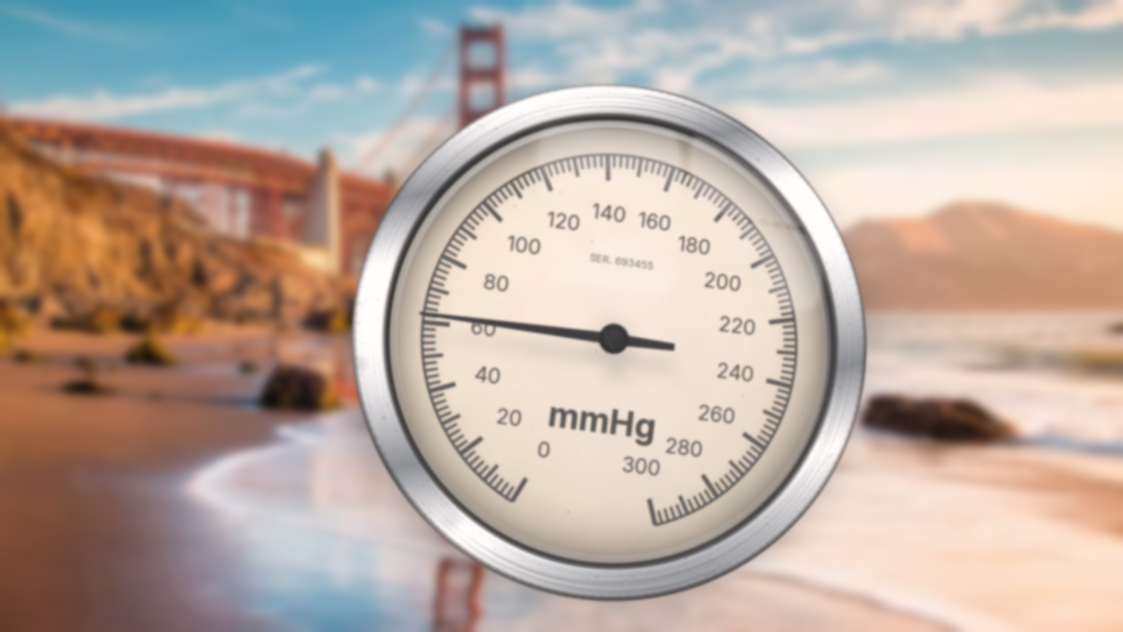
**62** mmHg
